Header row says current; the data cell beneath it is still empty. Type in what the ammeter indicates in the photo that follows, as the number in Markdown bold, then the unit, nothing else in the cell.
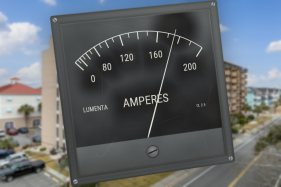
**175** A
